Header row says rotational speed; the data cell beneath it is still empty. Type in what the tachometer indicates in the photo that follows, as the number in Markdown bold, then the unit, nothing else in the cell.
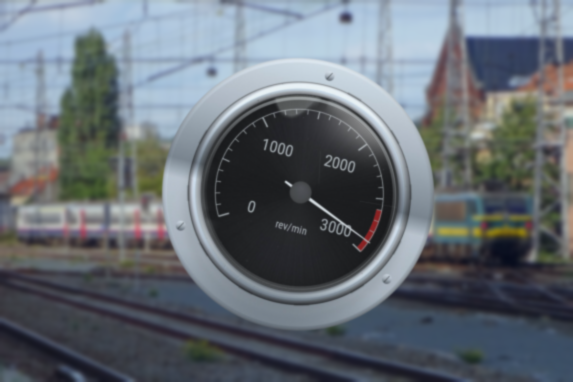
**2900** rpm
